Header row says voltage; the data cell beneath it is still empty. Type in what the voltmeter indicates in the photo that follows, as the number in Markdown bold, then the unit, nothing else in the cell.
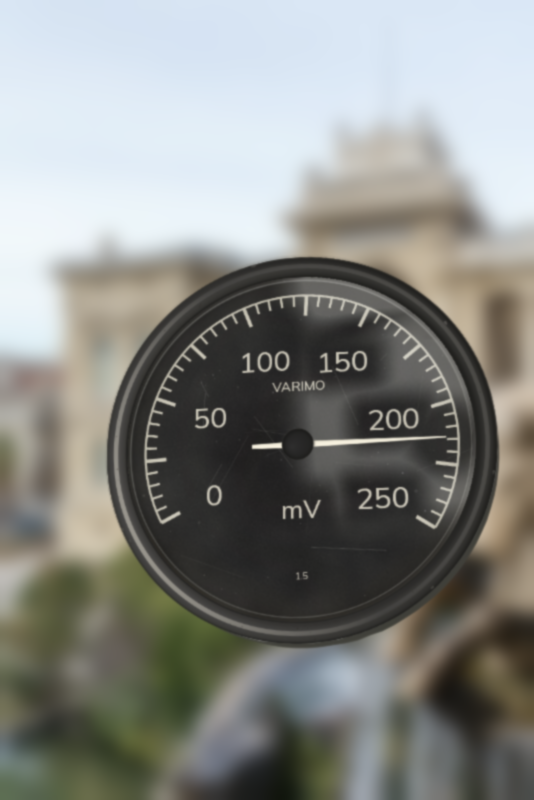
**215** mV
